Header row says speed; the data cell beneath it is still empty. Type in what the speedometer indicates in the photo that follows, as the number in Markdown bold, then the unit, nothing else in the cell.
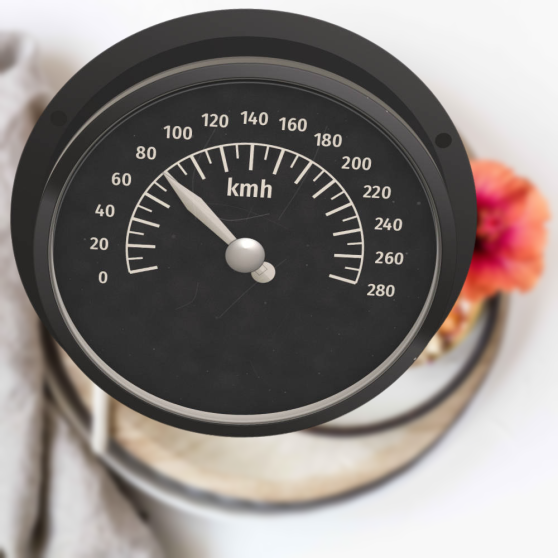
**80** km/h
